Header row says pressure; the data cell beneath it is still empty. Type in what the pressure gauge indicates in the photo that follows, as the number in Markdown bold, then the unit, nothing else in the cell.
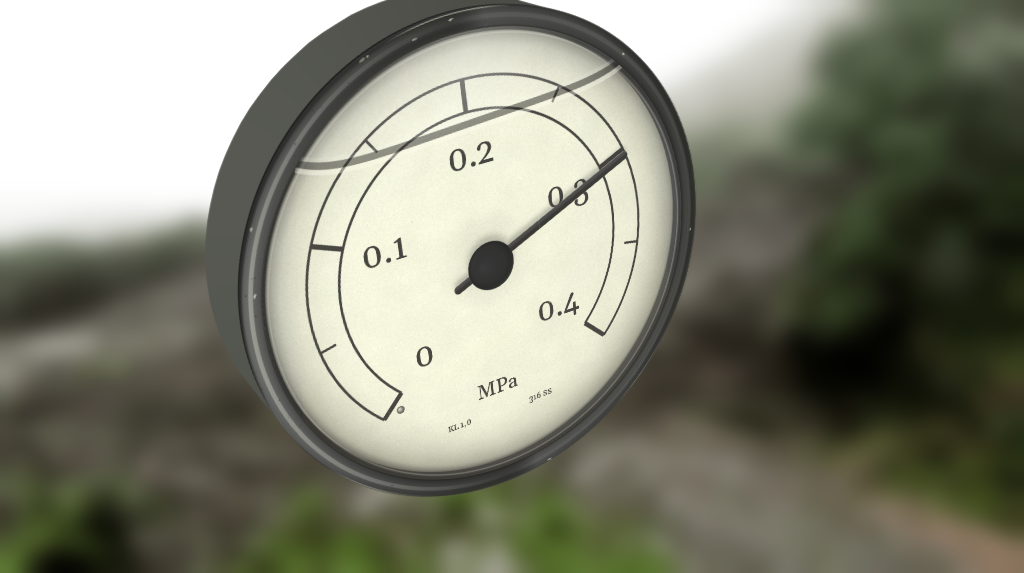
**0.3** MPa
